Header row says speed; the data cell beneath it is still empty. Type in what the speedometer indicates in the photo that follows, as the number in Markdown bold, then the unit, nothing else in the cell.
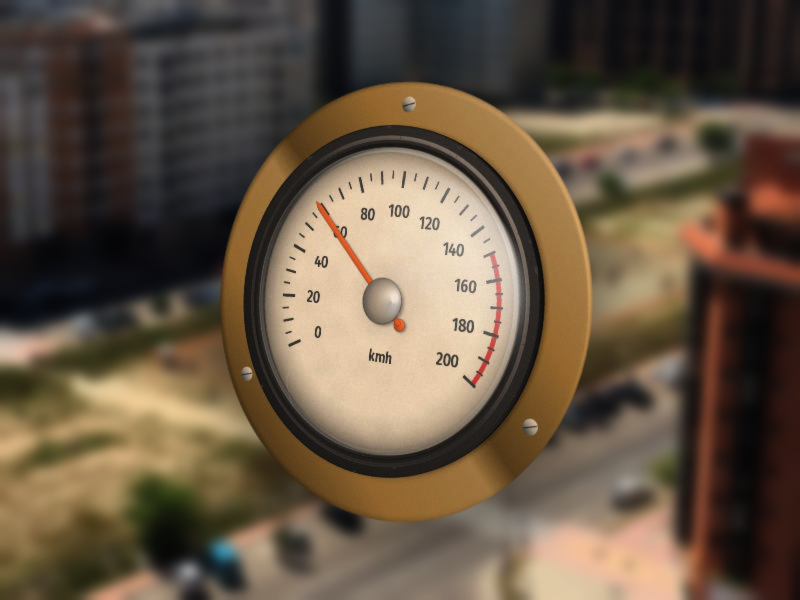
**60** km/h
